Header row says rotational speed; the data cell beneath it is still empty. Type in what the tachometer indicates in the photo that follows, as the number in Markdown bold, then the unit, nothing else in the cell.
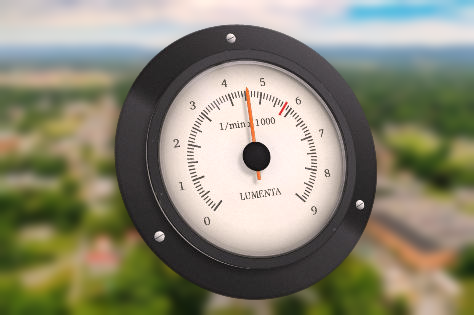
**4500** rpm
